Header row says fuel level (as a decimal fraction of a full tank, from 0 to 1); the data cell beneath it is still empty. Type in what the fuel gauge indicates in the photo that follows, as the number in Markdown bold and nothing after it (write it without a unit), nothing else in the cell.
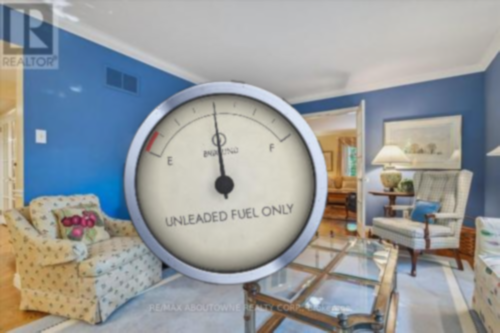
**0.5**
